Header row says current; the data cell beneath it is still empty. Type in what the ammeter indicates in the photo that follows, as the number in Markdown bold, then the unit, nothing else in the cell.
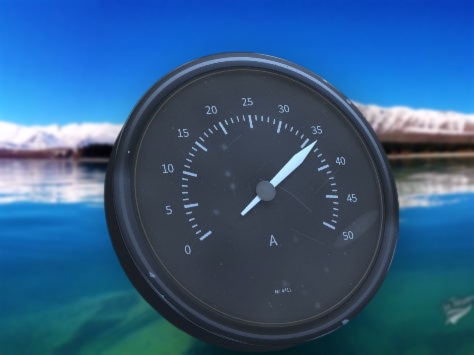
**36** A
